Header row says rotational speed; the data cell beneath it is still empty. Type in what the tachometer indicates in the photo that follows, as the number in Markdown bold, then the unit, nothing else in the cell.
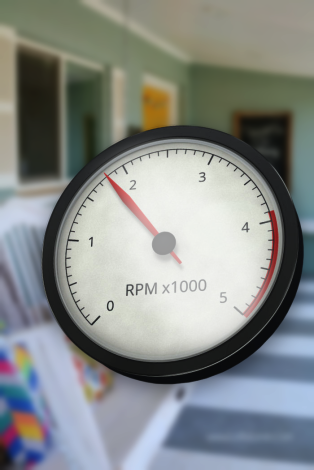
**1800** rpm
